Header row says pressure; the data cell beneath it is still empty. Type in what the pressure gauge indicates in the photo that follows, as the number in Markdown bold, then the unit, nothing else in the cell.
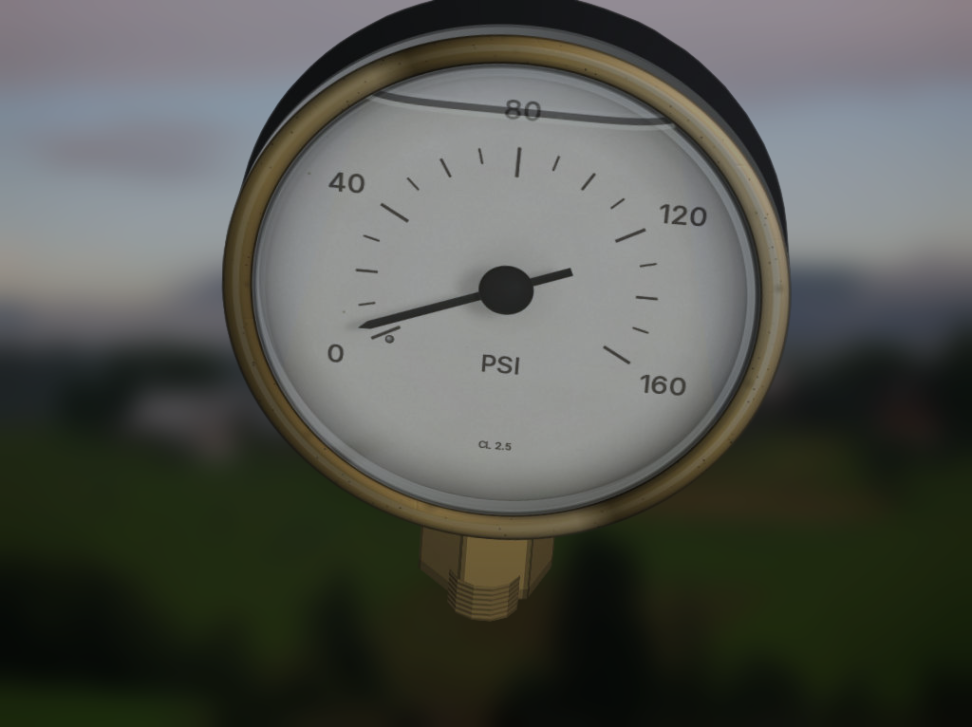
**5** psi
